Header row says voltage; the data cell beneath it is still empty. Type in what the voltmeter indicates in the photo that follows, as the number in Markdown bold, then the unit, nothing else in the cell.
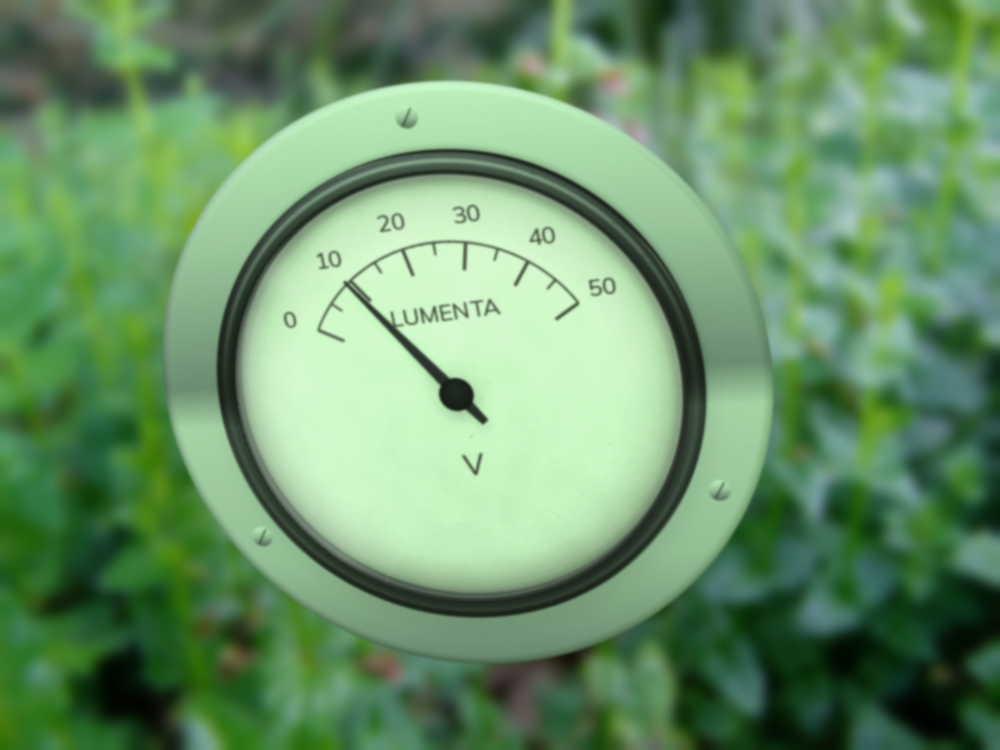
**10** V
